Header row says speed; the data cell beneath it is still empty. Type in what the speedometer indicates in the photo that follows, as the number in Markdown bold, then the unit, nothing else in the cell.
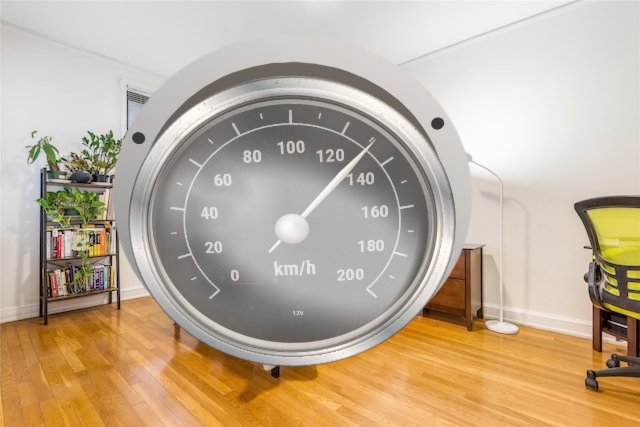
**130** km/h
